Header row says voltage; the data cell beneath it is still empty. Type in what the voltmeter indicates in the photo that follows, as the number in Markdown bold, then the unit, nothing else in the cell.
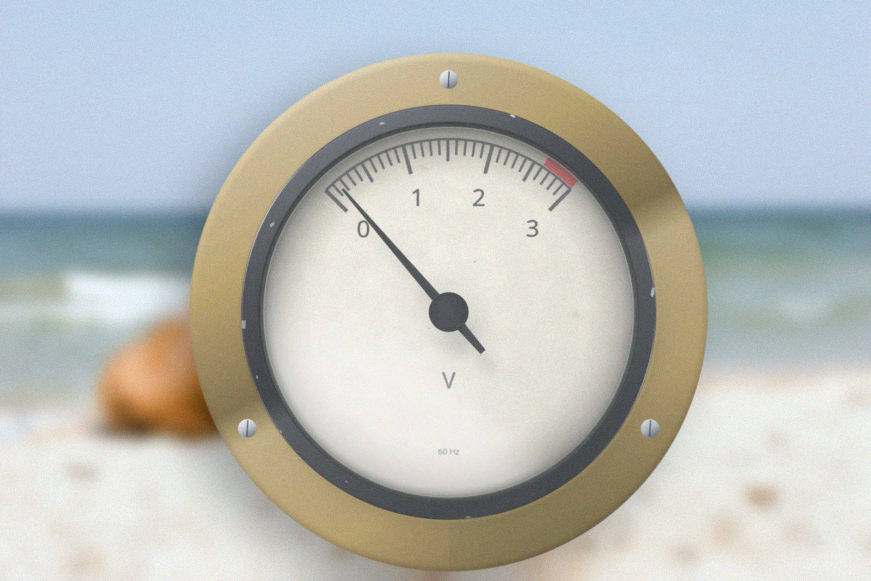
**0.15** V
